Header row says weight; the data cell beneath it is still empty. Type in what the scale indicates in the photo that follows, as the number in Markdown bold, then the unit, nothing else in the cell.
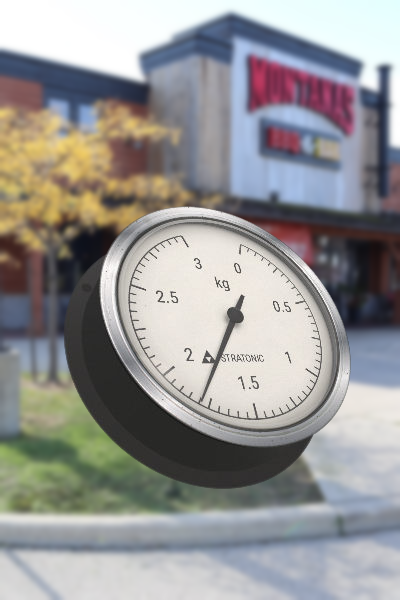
**1.8** kg
